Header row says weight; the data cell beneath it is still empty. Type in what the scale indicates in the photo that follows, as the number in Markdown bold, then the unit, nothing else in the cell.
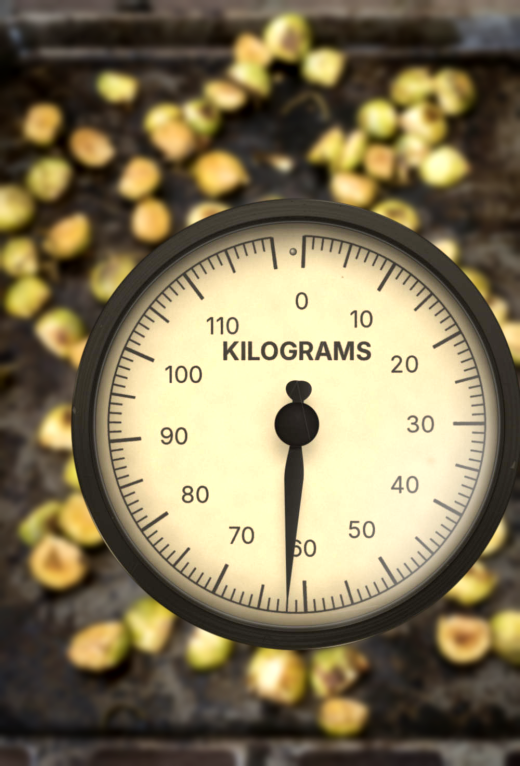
**62** kg
